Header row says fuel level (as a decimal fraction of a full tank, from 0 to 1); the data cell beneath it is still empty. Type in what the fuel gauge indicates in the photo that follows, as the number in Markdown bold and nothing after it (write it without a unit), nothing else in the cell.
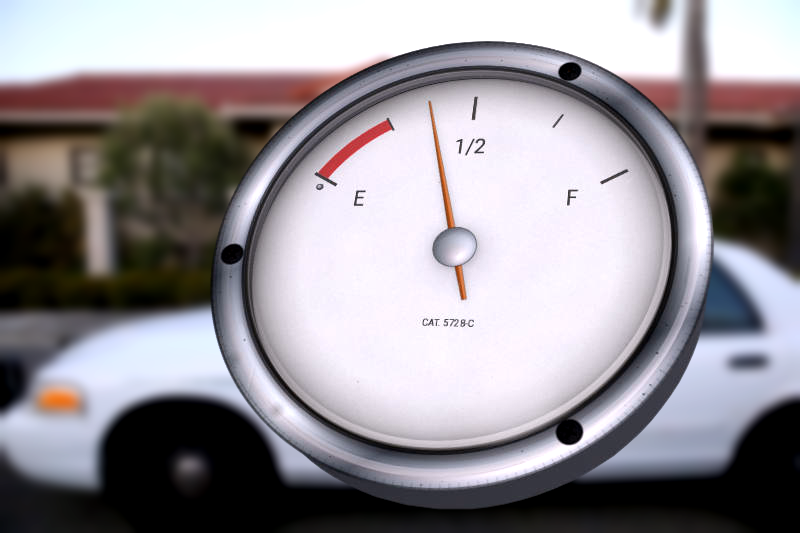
**0.375**
